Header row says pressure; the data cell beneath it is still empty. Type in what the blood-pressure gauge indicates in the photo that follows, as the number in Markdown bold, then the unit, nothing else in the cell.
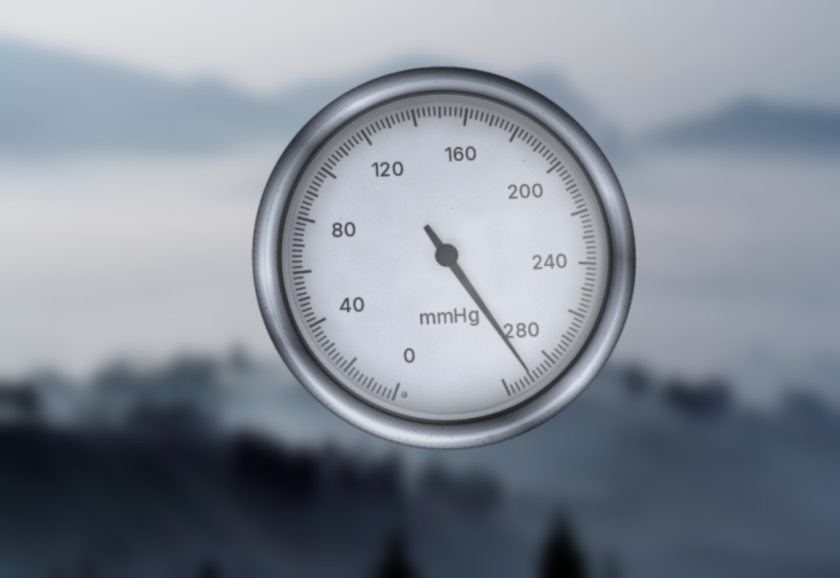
**290** mmHg
